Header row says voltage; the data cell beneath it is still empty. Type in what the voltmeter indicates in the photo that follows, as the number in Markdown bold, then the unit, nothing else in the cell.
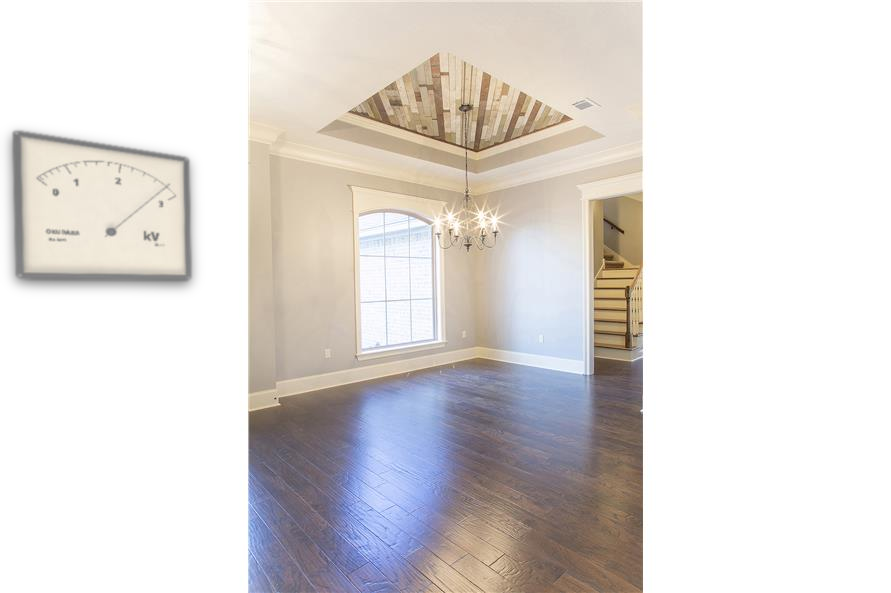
**2.8** kV
